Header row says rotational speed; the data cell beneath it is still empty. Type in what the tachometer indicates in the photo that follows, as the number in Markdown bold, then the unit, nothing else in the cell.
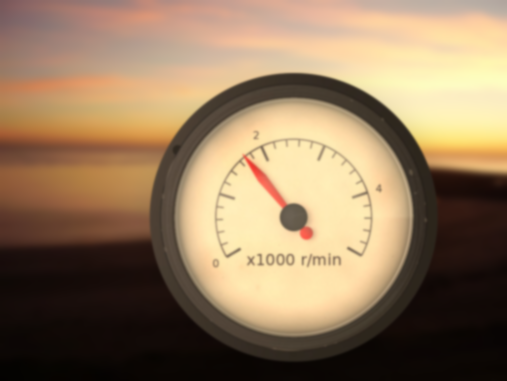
**1700** rpm
